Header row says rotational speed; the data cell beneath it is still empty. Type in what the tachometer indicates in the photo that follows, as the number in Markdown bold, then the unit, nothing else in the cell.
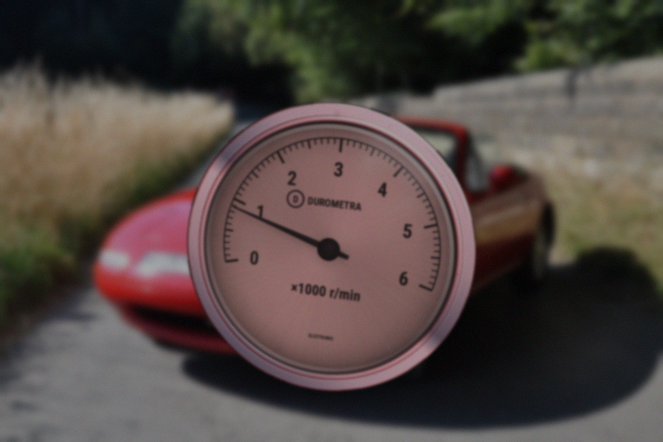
**900** rpm
